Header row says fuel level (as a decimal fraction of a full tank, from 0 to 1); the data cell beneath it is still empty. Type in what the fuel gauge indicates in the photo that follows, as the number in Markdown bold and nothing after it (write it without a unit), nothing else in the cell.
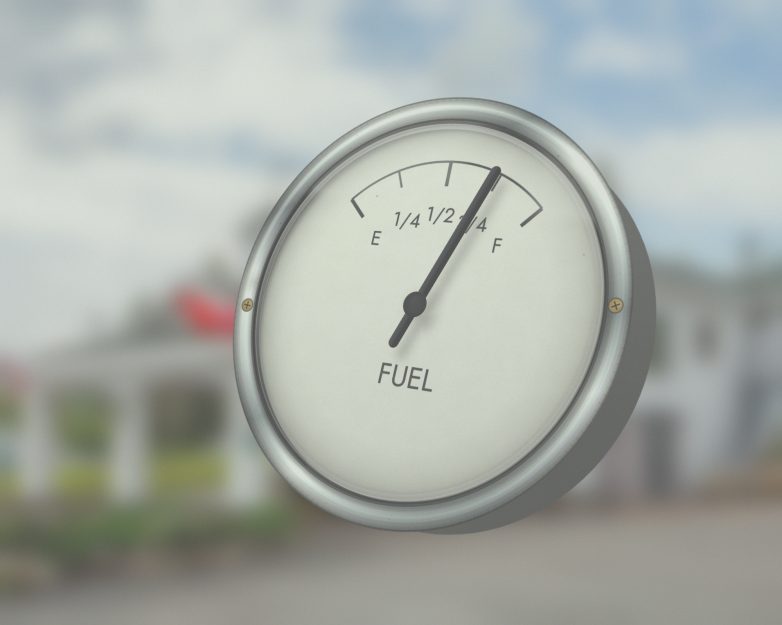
**0.75**
